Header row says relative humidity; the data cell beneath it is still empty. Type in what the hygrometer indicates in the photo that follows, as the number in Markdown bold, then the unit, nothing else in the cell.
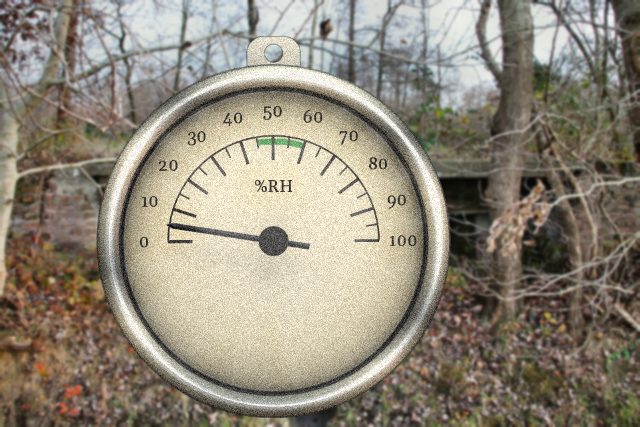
**5** %
